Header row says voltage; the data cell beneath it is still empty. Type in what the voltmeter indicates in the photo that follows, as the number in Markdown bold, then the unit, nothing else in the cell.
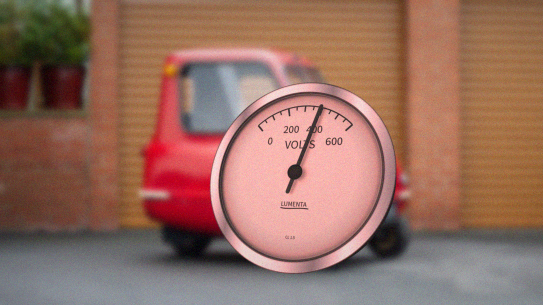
**400** V
